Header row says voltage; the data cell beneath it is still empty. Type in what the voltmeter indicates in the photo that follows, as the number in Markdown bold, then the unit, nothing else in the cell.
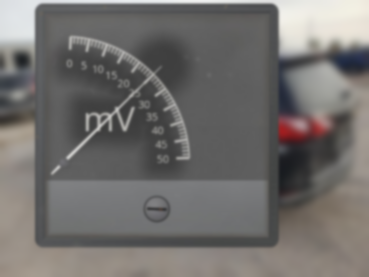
**25** mV
